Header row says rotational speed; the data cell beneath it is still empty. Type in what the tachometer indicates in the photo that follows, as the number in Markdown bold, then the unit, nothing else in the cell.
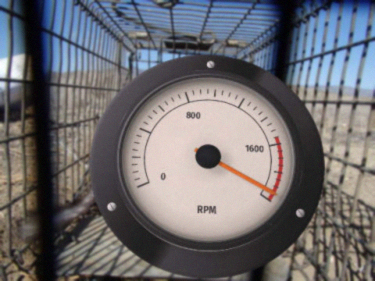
**1950** rpm
